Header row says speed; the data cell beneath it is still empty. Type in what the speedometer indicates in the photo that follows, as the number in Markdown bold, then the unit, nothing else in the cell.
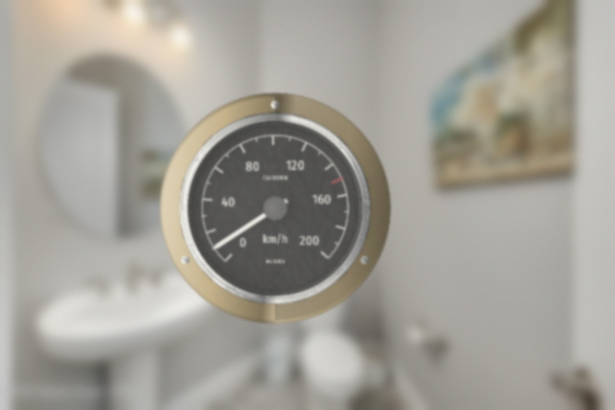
**10** km/h
